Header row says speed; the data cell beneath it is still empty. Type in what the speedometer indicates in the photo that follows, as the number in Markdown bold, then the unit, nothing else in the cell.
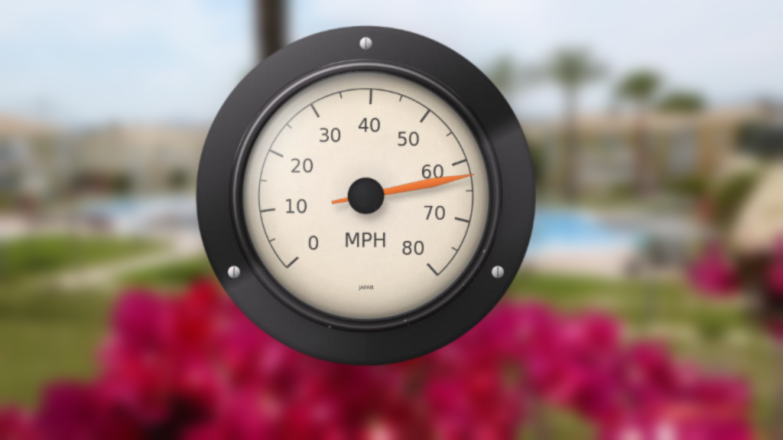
**62.5** mph
